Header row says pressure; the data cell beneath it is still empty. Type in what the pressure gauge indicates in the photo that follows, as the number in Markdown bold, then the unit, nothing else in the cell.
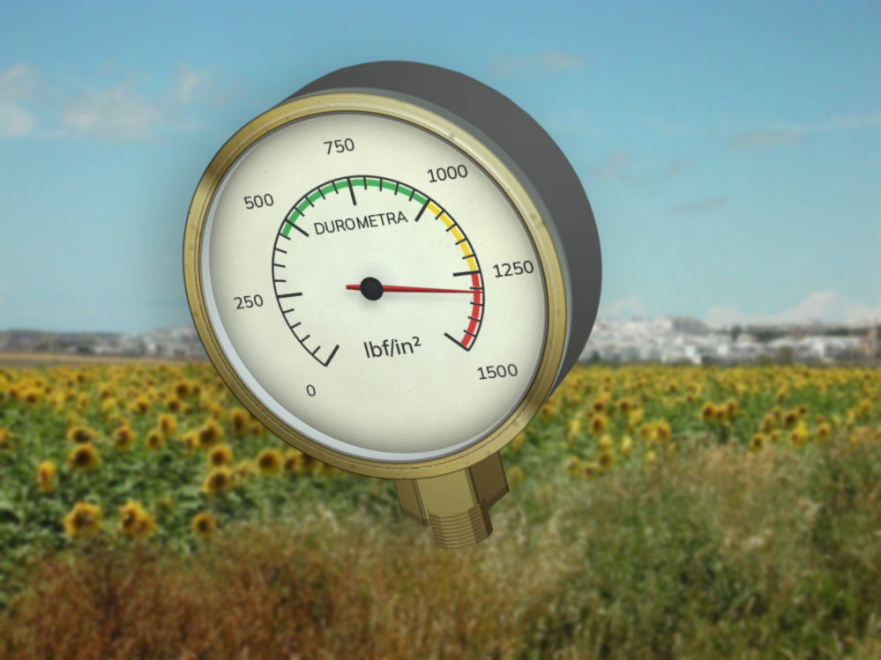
**1300** psi
